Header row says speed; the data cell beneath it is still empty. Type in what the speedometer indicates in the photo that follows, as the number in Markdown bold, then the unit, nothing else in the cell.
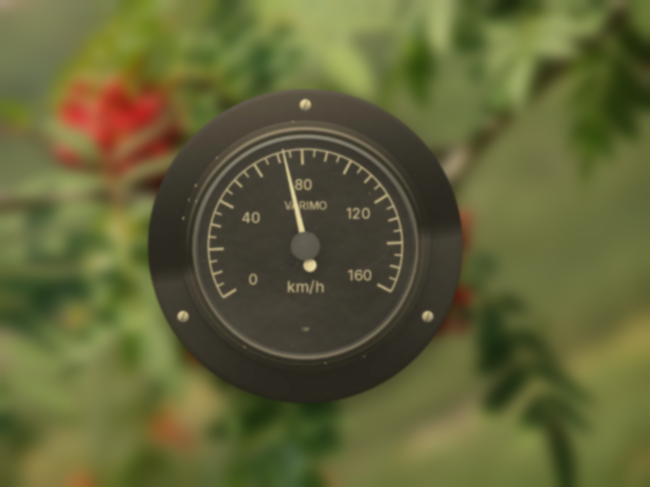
**72.5** km/h
